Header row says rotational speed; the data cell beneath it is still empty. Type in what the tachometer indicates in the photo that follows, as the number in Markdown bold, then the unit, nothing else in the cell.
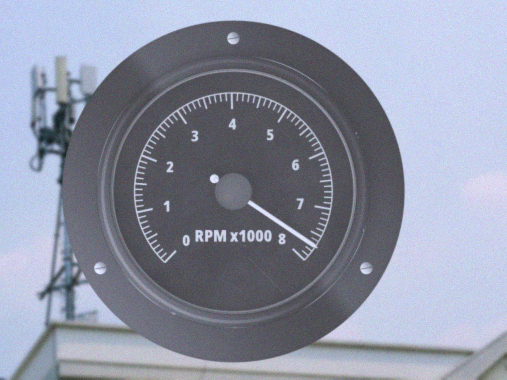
**7700** rpm
